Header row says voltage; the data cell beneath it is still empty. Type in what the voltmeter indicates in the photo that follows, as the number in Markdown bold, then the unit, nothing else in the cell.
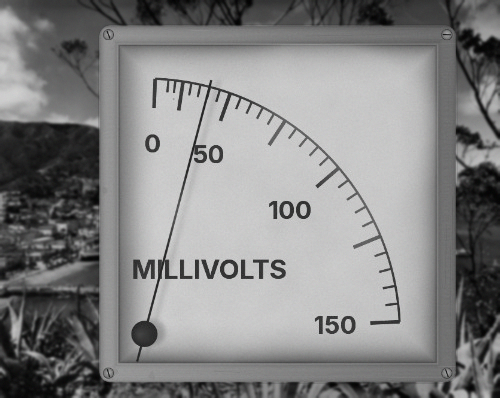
**40** mV
